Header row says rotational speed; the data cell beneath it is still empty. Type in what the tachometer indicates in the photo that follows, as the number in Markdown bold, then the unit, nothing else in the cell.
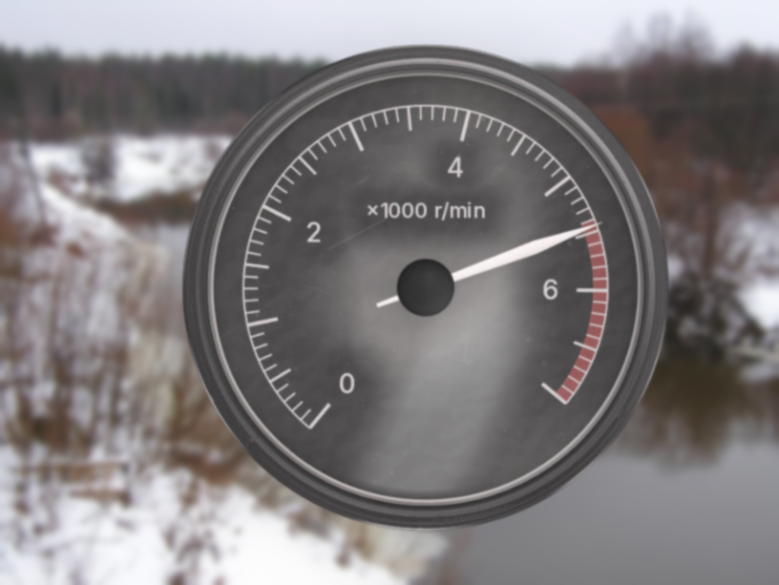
**5450** rpm
